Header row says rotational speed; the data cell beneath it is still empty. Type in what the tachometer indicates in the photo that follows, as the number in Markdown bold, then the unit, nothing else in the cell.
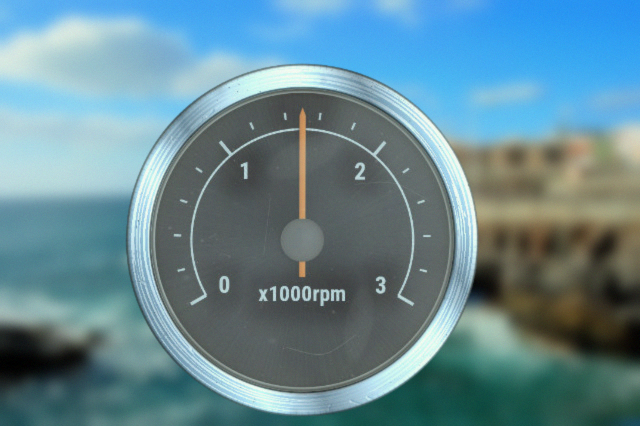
**1500** rpm
